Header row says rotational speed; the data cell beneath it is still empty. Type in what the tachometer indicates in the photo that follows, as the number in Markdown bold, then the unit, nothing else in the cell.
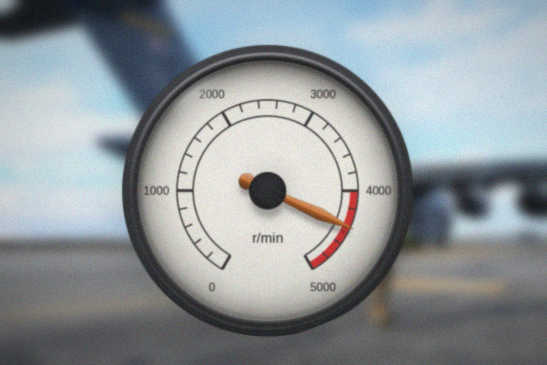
**4400** rpm
